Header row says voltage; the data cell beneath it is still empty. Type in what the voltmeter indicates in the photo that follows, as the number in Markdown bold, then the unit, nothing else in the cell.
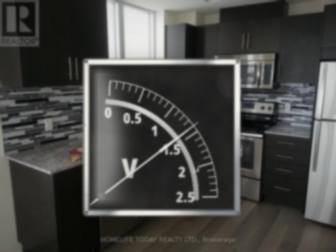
**1.4** V
